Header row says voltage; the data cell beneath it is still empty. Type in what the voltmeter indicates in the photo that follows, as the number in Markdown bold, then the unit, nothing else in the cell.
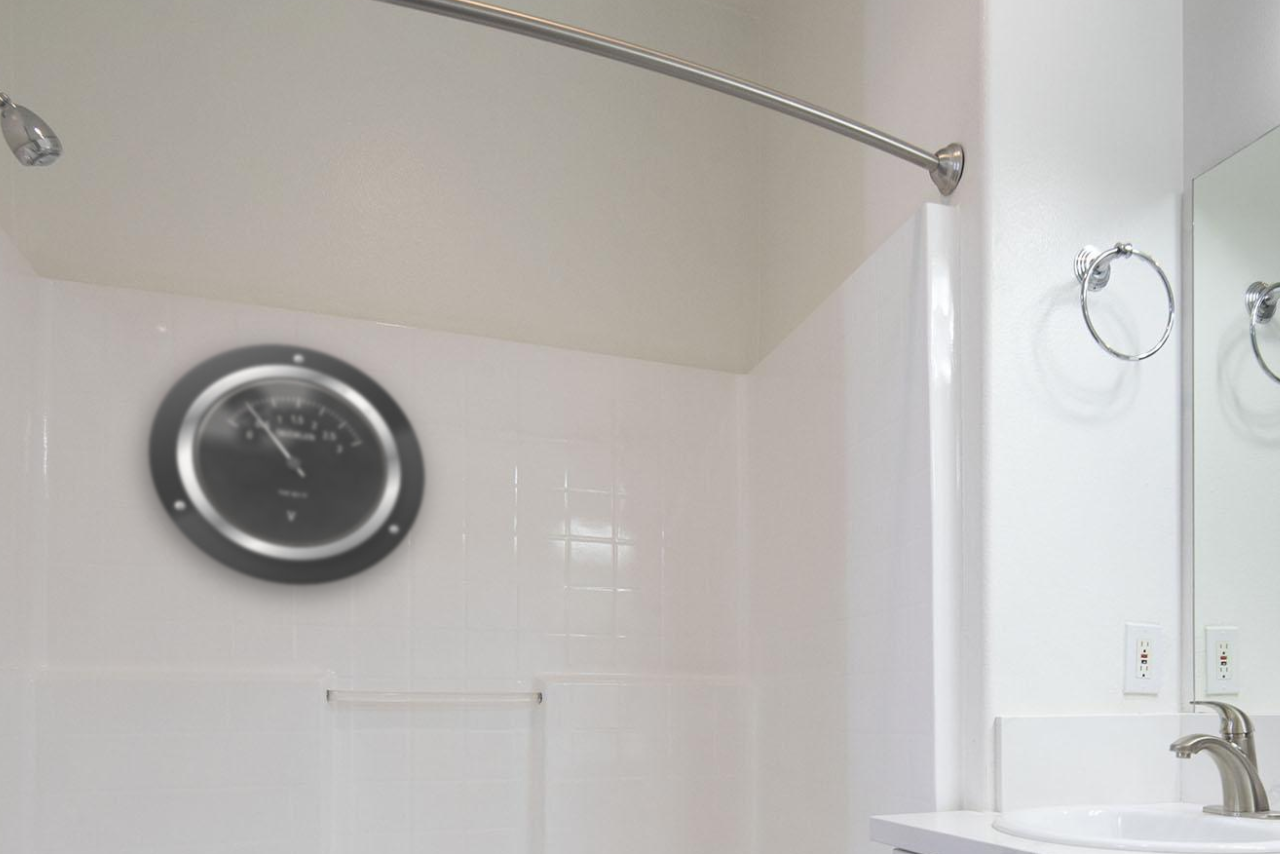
**0.5** V
